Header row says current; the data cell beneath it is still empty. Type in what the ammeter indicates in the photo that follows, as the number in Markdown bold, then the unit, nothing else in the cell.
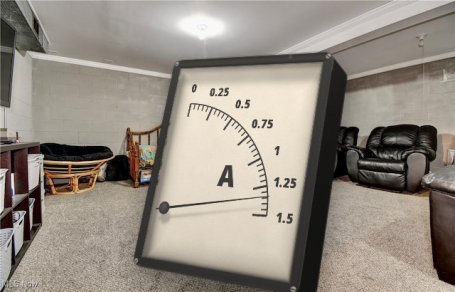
**1.35** A
